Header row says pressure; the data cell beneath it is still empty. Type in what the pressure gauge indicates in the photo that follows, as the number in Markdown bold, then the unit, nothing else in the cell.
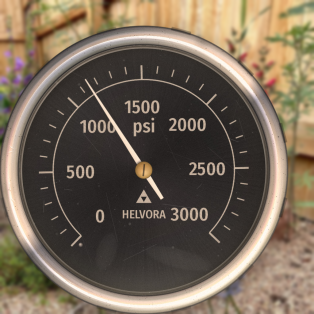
**1150** psi
